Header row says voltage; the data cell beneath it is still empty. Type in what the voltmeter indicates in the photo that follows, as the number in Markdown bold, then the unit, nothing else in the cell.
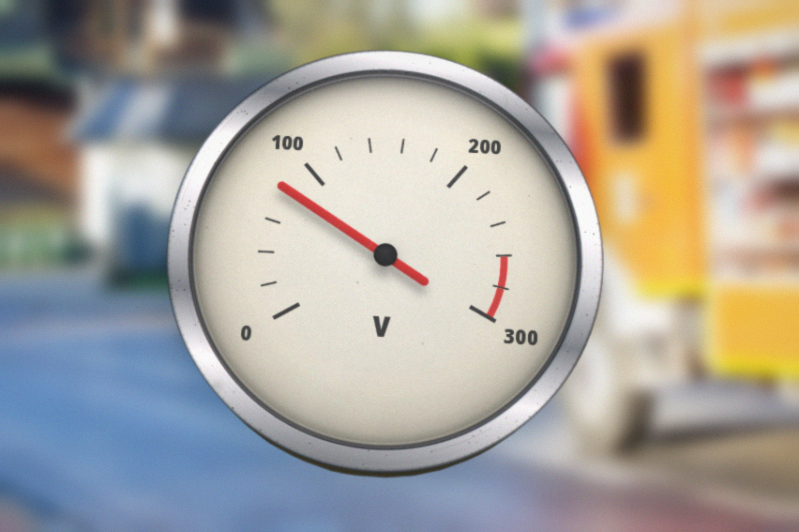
**80** V
